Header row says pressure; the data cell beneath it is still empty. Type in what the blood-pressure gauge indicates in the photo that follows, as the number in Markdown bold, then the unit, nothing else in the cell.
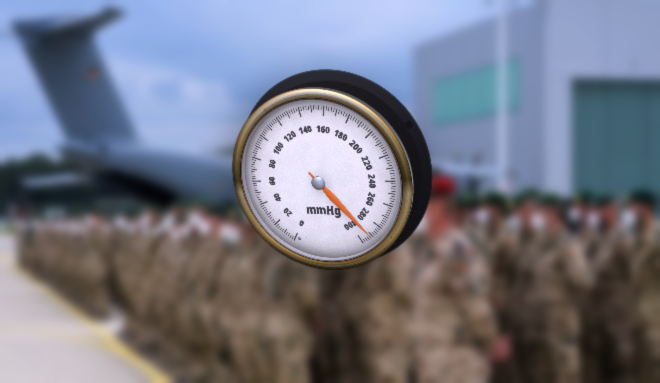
**290** mmHg
